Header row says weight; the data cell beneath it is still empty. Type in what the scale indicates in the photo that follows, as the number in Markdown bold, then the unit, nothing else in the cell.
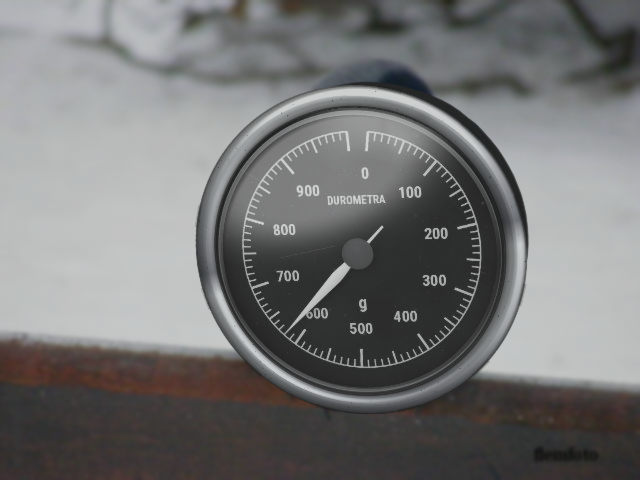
**620** g
